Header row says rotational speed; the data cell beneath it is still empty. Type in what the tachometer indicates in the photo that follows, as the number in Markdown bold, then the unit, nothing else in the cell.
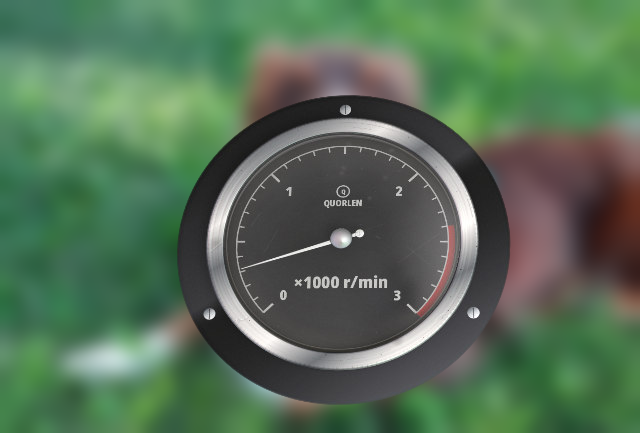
**300** rpm
